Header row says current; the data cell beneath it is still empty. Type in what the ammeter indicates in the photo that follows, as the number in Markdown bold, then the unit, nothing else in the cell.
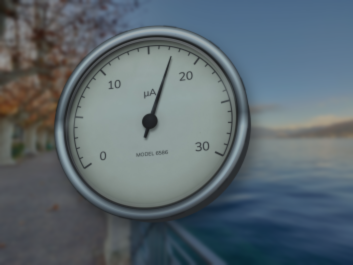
**17.5** µA
